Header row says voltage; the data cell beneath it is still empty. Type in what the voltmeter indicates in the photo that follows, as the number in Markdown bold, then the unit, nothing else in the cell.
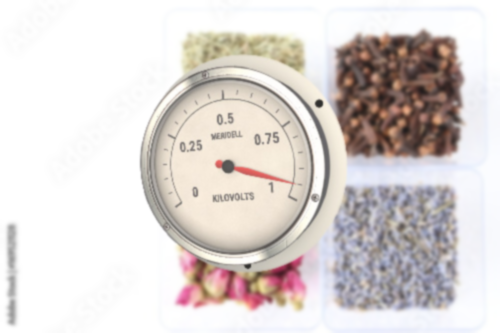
**0.95** kV
